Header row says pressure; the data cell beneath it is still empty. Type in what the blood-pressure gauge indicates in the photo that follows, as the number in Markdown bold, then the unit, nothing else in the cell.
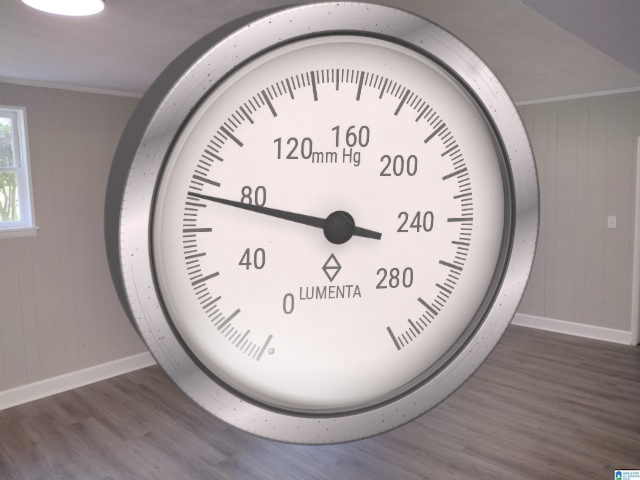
**74** mmHg
